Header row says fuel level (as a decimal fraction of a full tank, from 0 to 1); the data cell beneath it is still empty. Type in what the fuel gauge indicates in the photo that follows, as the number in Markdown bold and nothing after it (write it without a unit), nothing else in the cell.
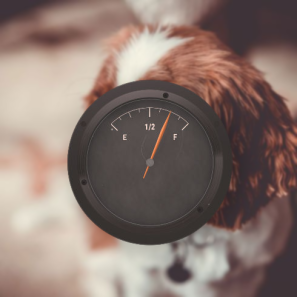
**0.75**
